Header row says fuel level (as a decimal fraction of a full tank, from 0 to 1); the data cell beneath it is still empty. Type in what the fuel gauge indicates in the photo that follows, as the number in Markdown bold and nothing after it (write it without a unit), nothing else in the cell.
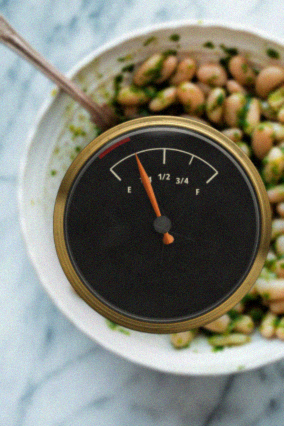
**0.25**
